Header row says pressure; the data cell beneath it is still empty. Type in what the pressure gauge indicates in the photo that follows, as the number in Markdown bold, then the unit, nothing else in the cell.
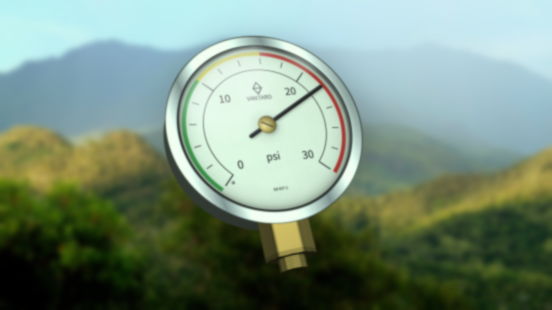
**22** psi
